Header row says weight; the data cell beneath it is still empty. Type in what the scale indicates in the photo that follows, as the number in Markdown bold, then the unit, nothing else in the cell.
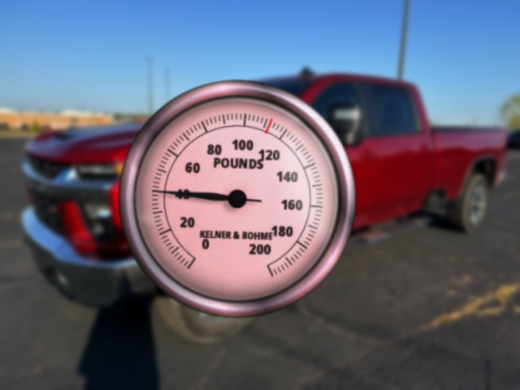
**40** lb
